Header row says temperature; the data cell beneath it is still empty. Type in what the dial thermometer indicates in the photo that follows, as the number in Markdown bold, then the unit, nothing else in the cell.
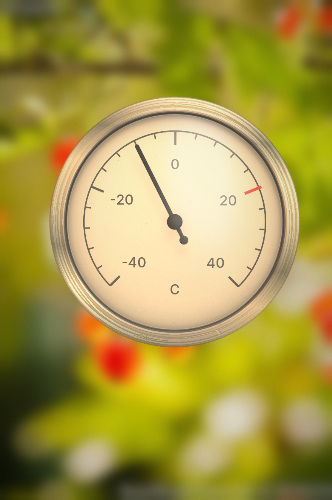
**-8** °C
